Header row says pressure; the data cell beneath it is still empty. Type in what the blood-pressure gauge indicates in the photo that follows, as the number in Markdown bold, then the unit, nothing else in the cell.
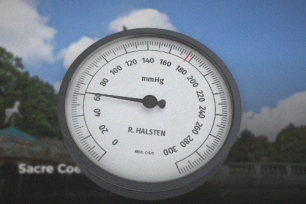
**60** mmHg
